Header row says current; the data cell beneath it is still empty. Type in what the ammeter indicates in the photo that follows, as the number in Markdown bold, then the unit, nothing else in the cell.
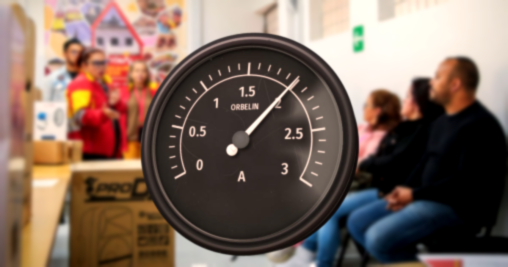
**2** A
